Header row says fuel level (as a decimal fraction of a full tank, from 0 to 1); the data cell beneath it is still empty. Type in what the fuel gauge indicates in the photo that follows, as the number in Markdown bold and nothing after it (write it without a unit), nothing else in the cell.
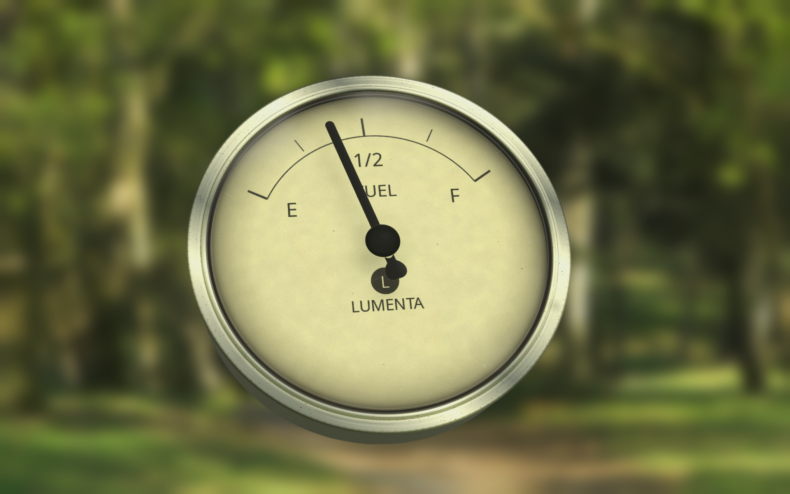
**0.375**
